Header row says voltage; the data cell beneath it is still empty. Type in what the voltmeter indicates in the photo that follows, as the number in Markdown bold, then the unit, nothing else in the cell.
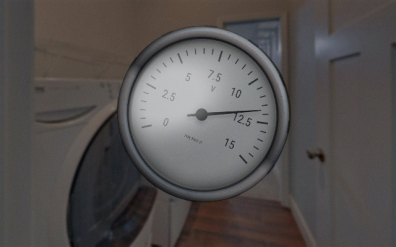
**11.75** V
